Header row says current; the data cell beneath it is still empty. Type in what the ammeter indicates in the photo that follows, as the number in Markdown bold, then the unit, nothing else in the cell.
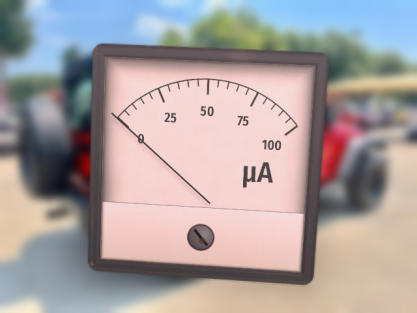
**0** µA
